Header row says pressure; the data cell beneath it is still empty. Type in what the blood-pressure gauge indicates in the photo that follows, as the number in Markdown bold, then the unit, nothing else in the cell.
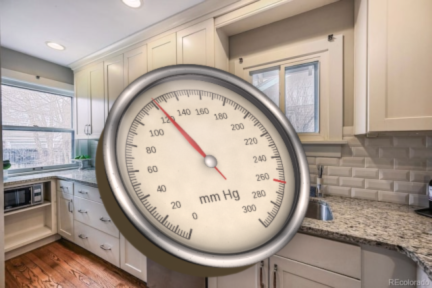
**120** mmHg
